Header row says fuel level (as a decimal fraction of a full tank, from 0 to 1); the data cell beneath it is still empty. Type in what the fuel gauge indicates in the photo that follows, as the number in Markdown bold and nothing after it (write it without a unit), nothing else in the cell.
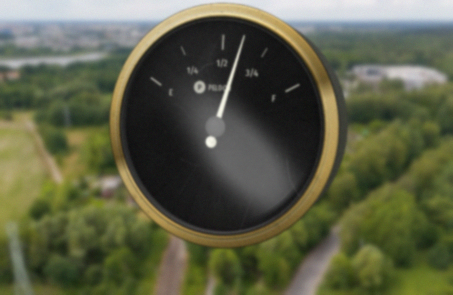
**0.625**
